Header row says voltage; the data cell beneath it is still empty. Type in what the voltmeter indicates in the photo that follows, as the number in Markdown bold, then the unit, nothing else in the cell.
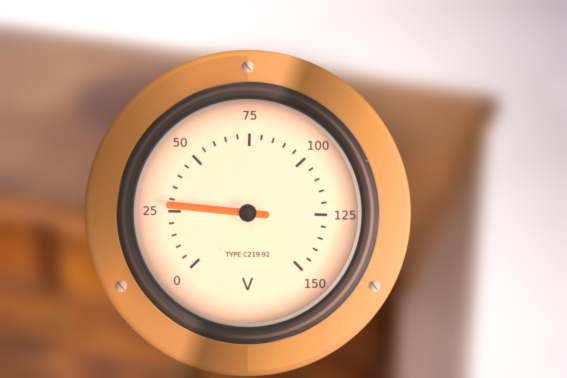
**27.5** V
